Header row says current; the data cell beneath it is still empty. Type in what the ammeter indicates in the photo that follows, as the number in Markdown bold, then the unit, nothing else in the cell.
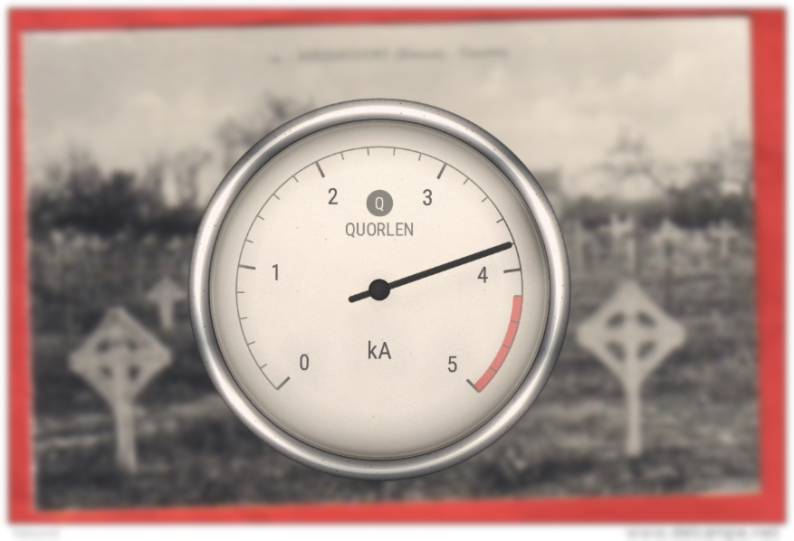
**3.8** kA
